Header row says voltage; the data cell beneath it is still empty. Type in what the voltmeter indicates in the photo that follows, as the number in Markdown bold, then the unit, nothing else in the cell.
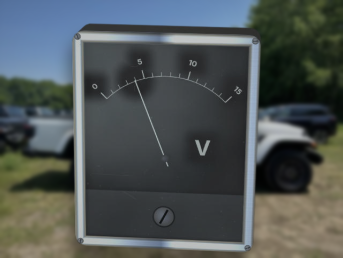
**4** V
